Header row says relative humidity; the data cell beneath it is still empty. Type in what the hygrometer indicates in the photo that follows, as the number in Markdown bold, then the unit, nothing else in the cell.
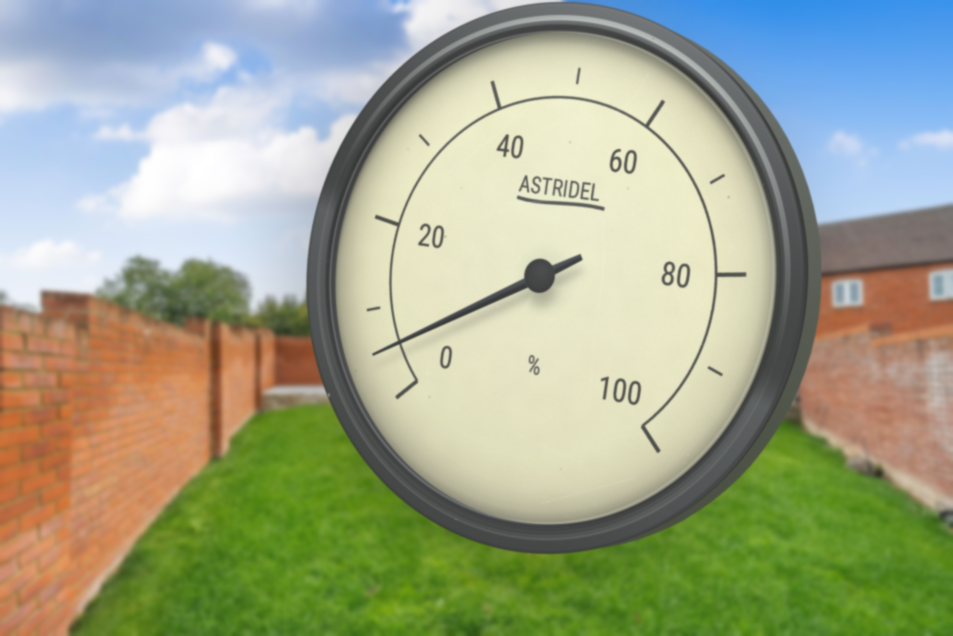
**5** %
